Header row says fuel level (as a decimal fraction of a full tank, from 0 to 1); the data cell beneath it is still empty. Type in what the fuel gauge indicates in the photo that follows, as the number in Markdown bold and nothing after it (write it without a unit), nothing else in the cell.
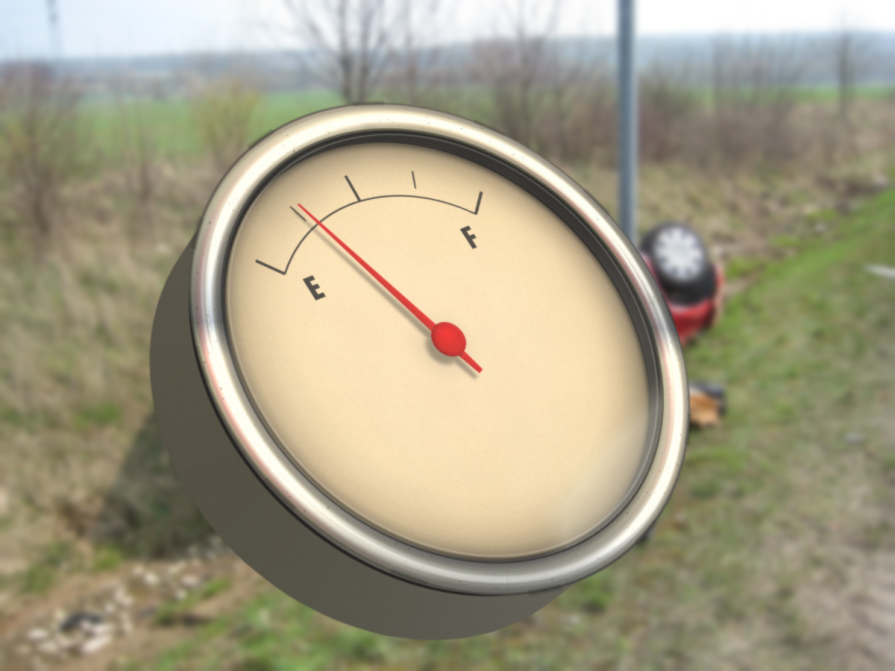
**0.25**
